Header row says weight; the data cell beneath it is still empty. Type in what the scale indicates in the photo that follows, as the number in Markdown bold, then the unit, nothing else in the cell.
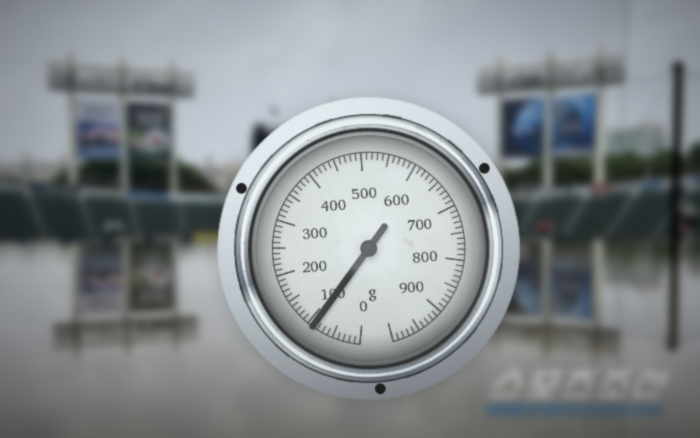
**90** g
